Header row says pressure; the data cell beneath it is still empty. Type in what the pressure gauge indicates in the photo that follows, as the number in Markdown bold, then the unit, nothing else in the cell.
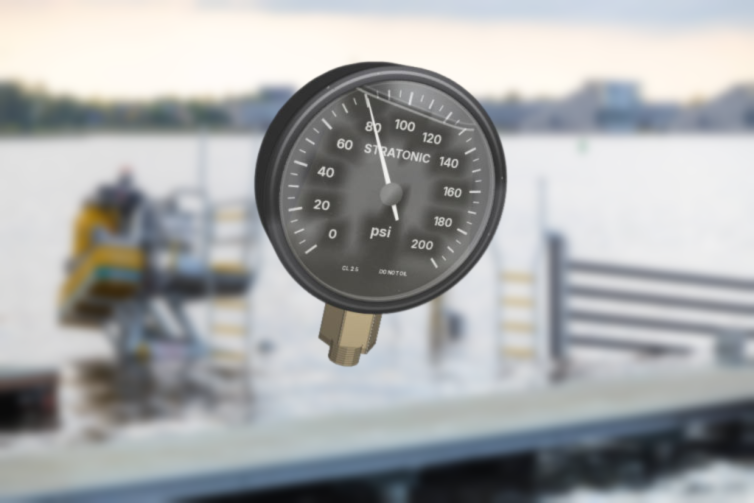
**80** psi
